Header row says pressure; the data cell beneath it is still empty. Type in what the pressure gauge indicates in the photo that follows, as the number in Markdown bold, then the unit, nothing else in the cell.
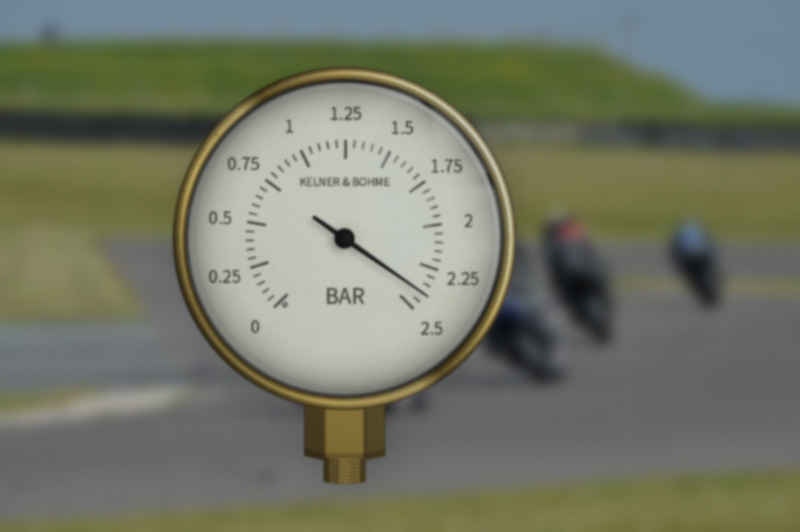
**2.4** bar
